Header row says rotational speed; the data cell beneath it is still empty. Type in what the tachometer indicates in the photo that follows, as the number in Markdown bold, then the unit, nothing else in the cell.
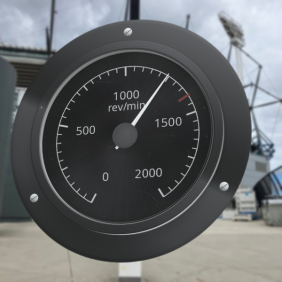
**1250** rpm
